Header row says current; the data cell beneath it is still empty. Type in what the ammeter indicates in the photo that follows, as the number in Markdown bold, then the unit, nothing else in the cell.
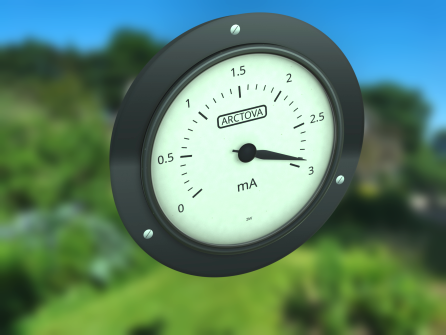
**2.9** mA
